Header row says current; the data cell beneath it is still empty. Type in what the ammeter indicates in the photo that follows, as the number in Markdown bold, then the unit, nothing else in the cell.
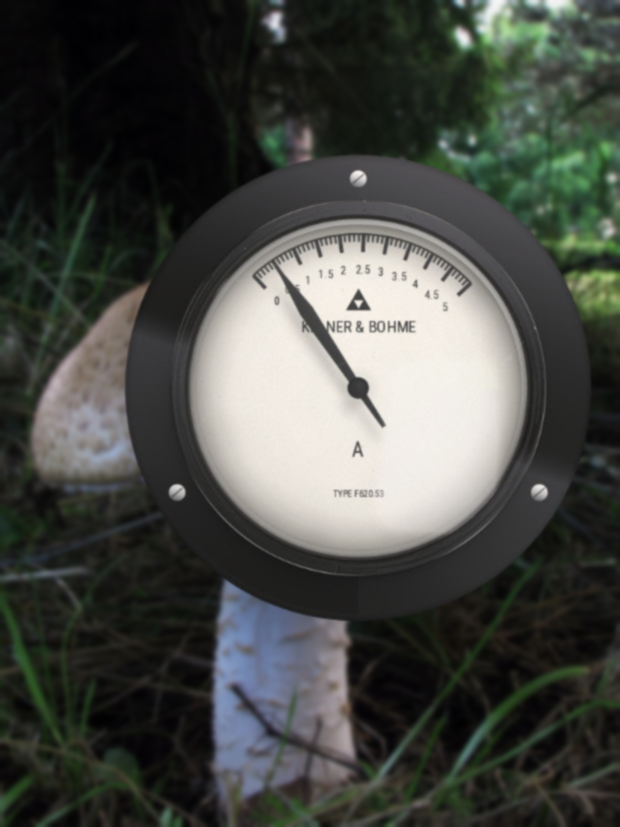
**0.5** A
